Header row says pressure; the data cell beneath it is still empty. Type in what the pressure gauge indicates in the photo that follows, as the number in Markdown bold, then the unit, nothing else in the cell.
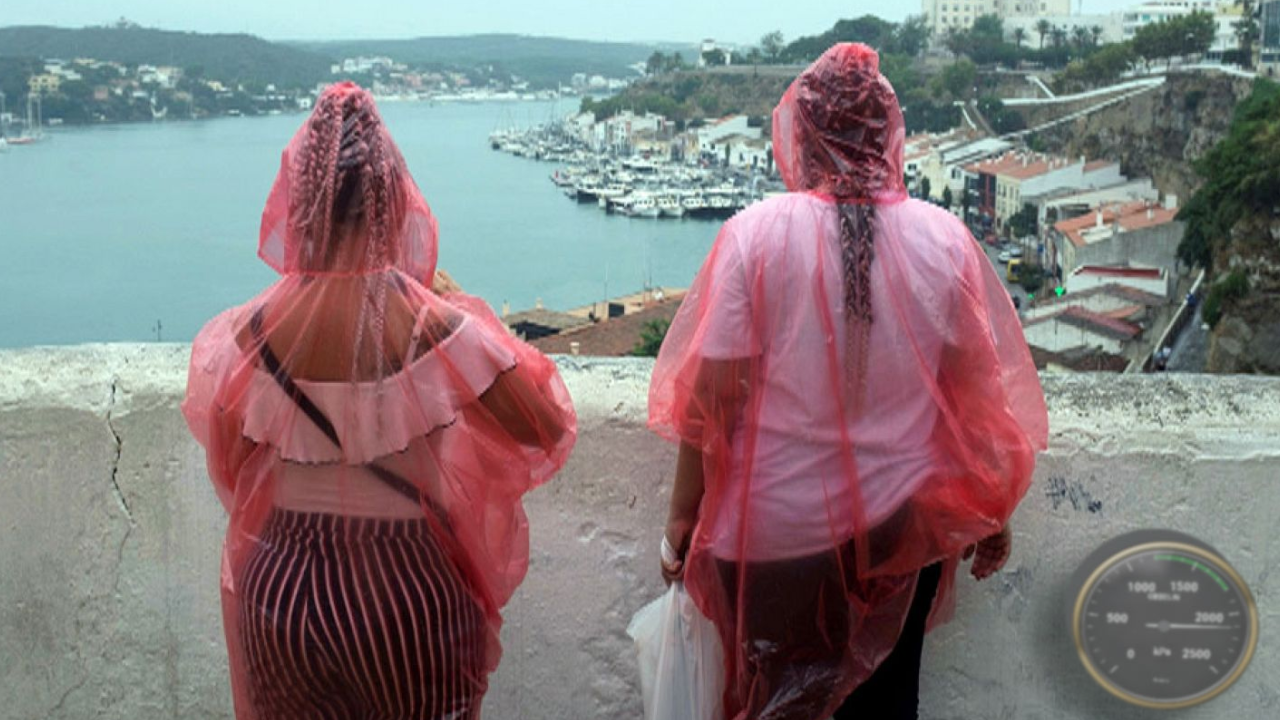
**2100** kPa
